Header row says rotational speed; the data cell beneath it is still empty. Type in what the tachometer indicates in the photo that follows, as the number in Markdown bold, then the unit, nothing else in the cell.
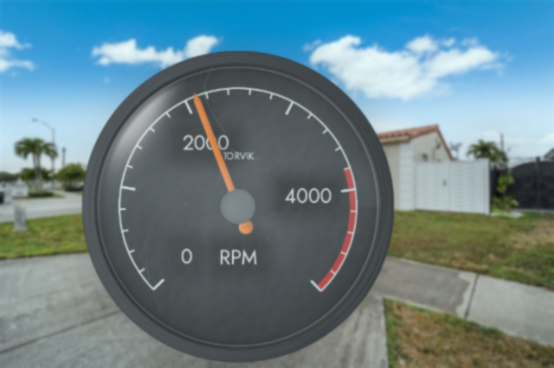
**2100** rpm
